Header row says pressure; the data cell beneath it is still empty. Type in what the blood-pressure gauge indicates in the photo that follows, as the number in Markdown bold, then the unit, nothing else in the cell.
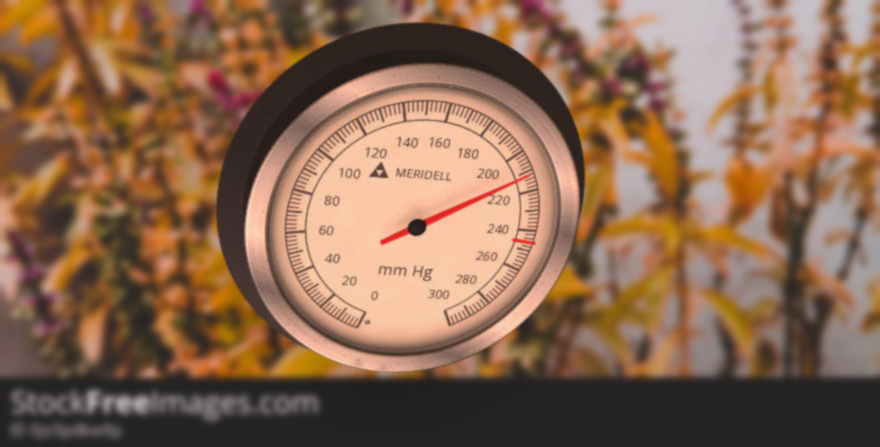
**210** mmHg
